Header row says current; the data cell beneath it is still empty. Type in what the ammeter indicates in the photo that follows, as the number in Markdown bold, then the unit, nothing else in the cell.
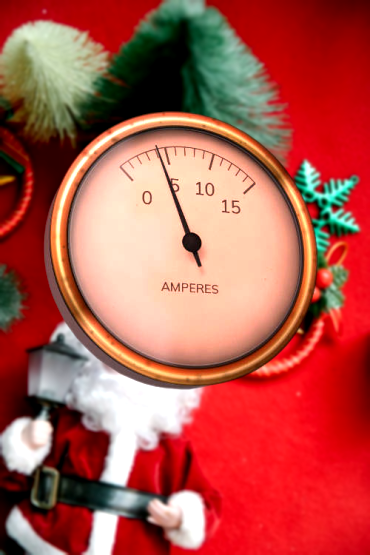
**4** A
